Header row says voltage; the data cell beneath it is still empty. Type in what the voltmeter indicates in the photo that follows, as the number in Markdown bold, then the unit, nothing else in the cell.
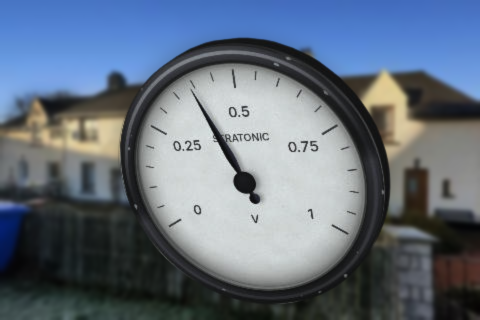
**0.4** V
